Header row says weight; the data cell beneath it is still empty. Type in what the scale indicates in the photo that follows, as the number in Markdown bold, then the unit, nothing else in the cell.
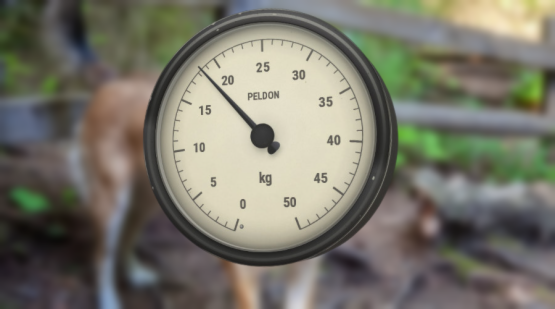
**18.5** kg
